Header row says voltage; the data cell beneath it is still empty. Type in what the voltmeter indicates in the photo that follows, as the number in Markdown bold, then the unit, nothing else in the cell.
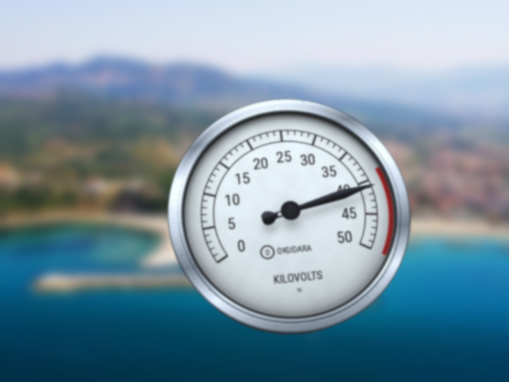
**41** kV
